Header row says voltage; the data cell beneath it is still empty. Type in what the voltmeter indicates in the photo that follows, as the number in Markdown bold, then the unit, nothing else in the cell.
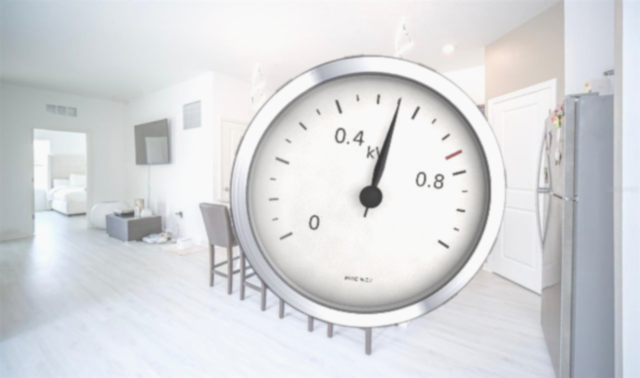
**0.55** kV
